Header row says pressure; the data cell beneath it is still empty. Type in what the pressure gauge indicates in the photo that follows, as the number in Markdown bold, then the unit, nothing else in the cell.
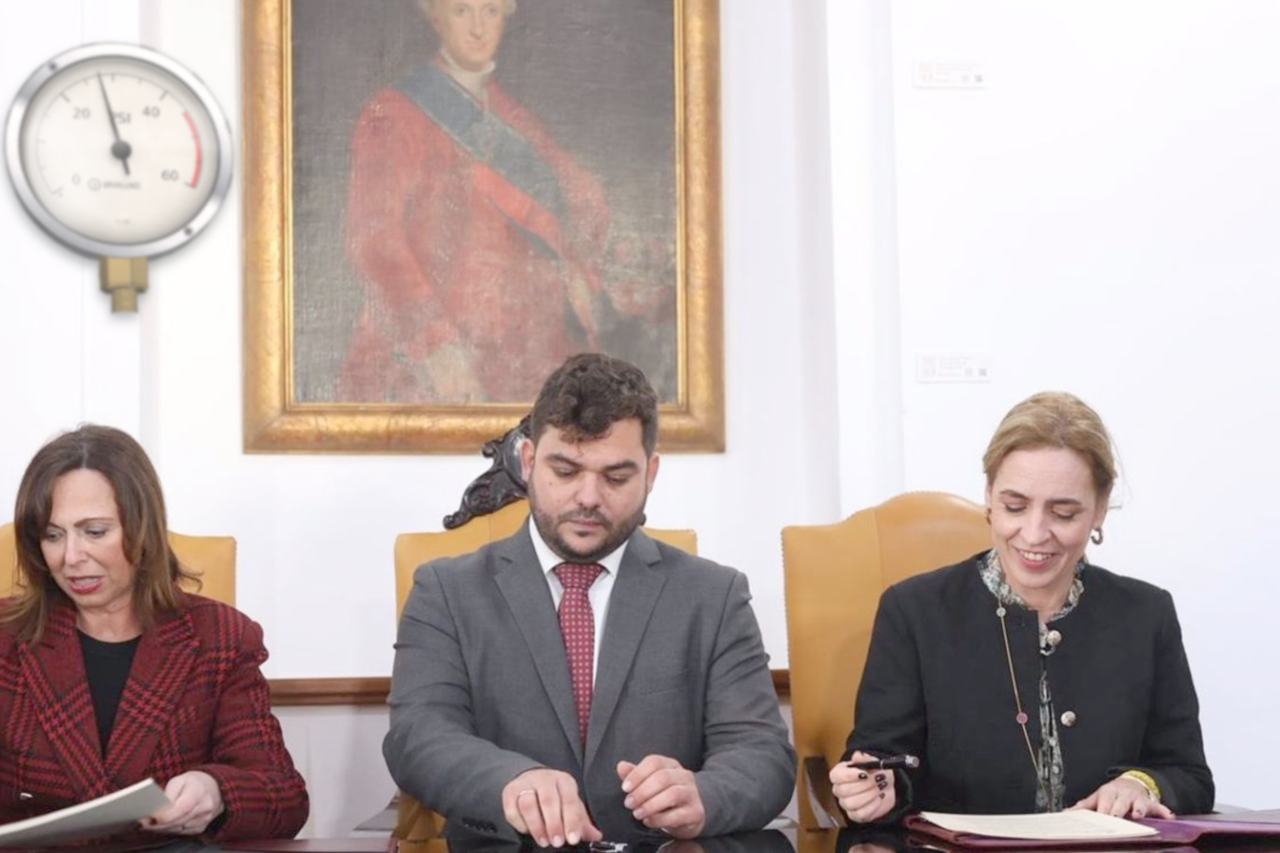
**27.5** psi
